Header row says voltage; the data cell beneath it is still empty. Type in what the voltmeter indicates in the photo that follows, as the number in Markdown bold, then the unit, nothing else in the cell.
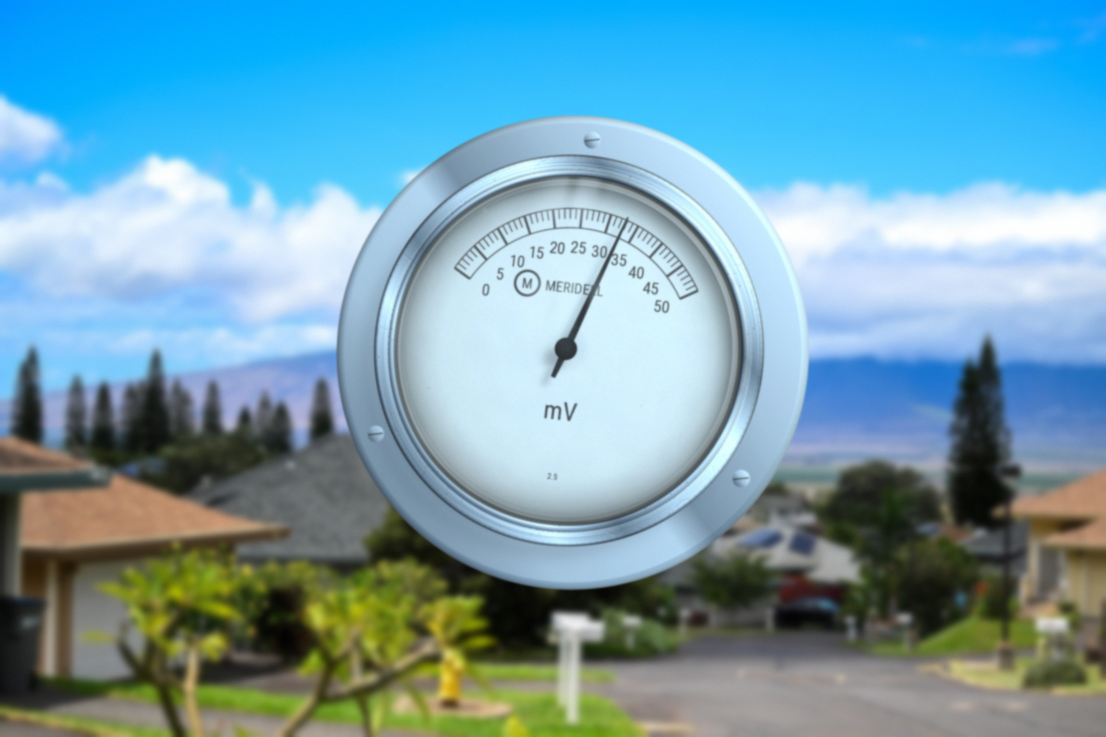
**33** mV
